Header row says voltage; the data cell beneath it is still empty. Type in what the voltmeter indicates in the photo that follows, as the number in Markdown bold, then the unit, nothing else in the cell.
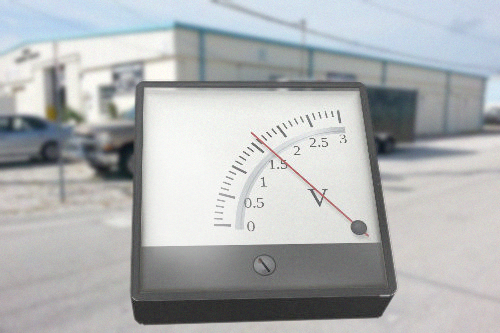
**1.6** V
